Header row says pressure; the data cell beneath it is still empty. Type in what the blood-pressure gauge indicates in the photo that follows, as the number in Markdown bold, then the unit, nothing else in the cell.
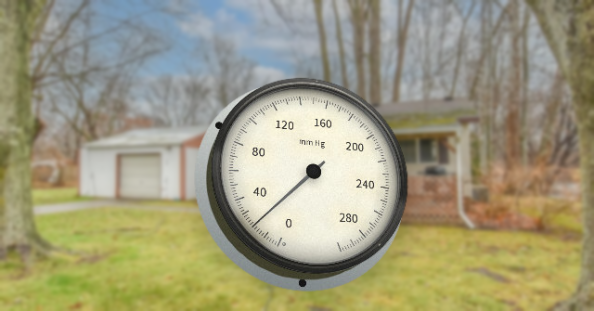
**20** mmHg
